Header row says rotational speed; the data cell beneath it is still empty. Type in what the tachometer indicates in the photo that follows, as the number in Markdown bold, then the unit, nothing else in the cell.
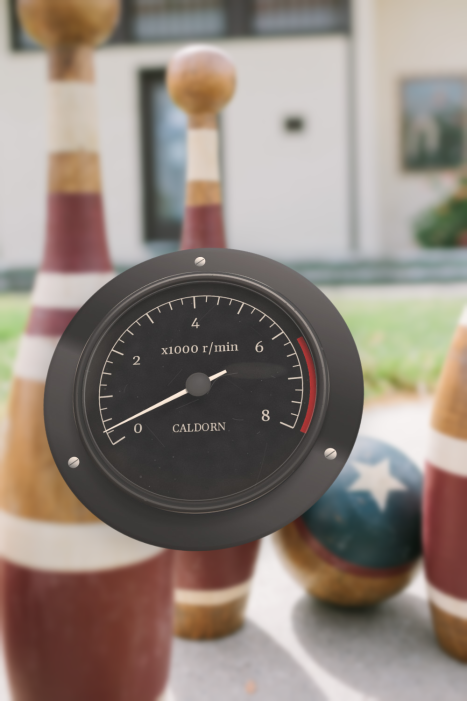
**250** rpm
